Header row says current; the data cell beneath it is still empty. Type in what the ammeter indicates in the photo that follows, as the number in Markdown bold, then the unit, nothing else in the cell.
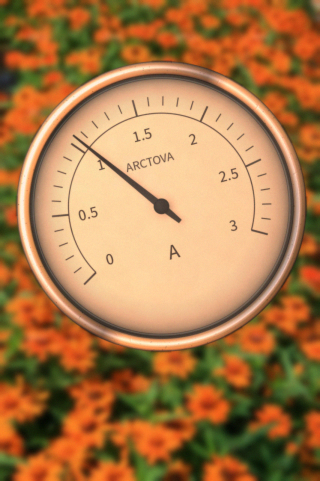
**1.05** A
